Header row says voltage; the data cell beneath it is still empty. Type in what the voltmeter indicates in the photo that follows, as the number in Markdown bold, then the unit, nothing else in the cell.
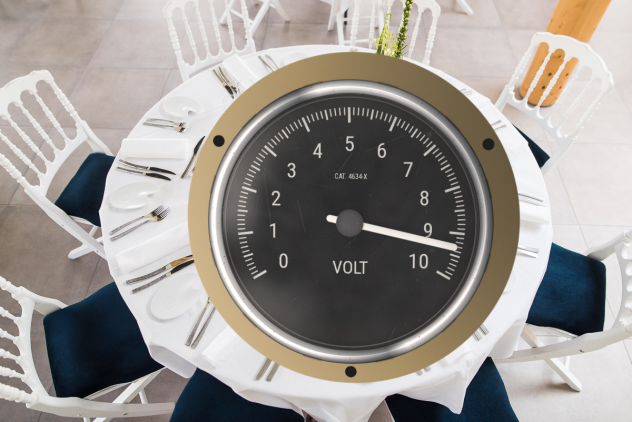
**9.3** V
